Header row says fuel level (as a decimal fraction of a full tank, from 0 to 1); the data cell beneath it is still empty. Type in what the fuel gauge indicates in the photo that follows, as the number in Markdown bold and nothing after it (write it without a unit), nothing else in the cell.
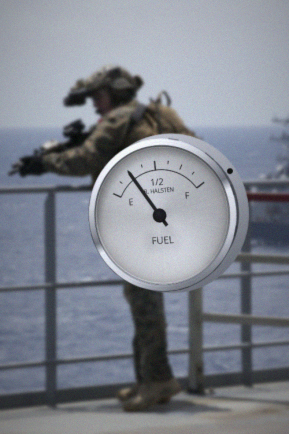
**0.25**
